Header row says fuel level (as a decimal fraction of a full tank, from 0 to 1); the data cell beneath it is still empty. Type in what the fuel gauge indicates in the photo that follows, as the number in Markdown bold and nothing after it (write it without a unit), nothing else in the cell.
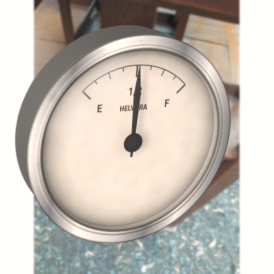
**0.5**
